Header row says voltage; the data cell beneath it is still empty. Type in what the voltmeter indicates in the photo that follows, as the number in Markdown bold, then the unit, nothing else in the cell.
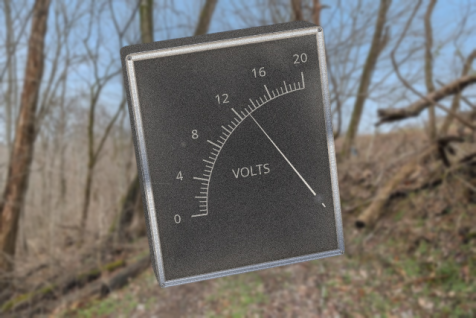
**13** V
